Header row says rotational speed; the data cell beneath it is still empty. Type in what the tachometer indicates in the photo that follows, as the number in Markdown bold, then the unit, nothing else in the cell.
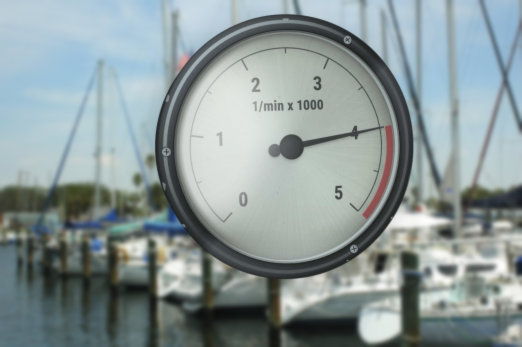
**4000** rpm
